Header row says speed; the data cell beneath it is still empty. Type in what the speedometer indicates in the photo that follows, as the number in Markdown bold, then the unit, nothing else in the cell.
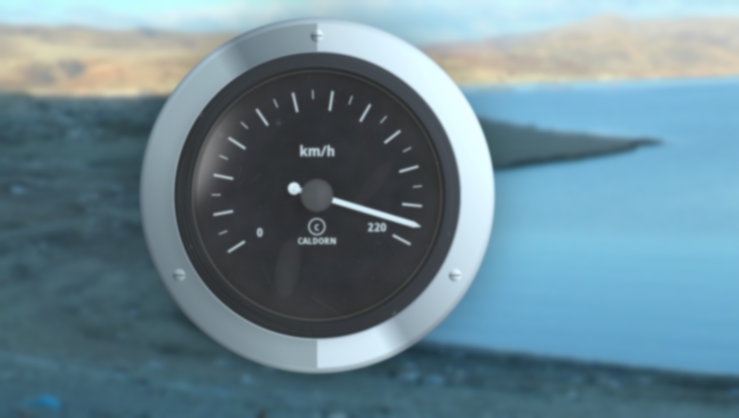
**210** km/h
